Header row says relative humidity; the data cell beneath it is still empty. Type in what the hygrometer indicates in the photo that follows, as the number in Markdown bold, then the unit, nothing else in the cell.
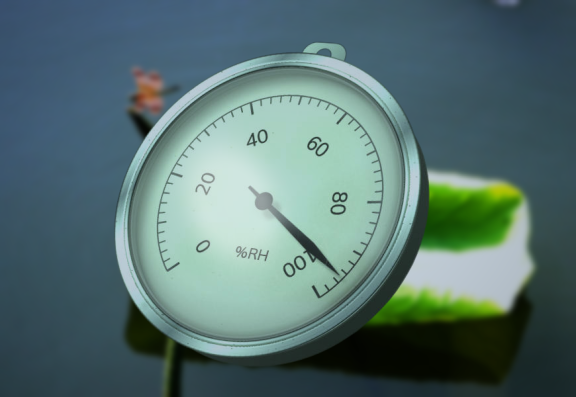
**95** %
